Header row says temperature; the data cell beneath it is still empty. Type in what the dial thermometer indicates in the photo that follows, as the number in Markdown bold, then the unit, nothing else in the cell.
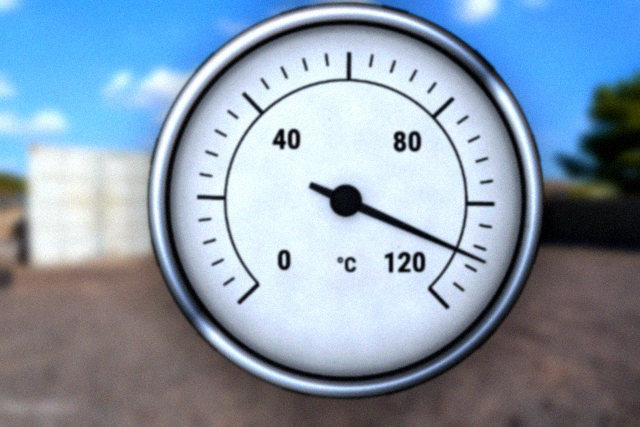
**110** °C
